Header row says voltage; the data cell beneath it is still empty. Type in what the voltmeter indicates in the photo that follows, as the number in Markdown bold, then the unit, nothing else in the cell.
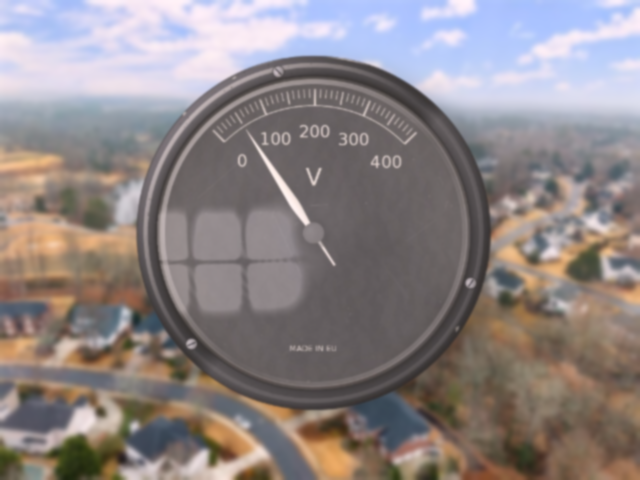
**50** V
